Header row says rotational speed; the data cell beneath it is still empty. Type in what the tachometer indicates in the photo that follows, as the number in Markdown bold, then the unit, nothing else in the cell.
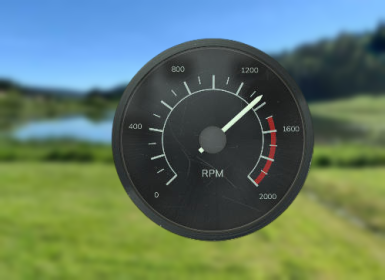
**1350** rpm
